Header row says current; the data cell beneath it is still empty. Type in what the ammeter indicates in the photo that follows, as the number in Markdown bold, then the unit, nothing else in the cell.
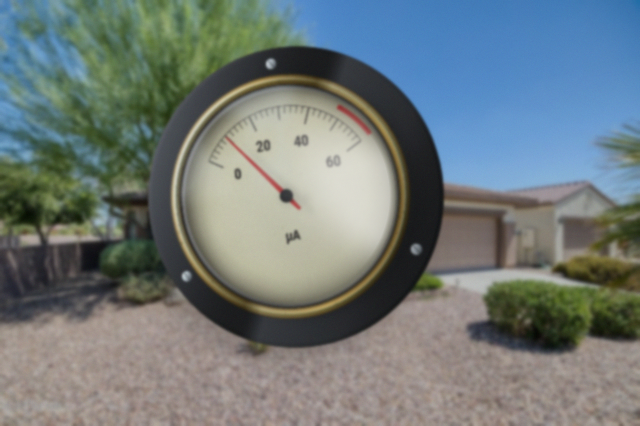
**10** µA
